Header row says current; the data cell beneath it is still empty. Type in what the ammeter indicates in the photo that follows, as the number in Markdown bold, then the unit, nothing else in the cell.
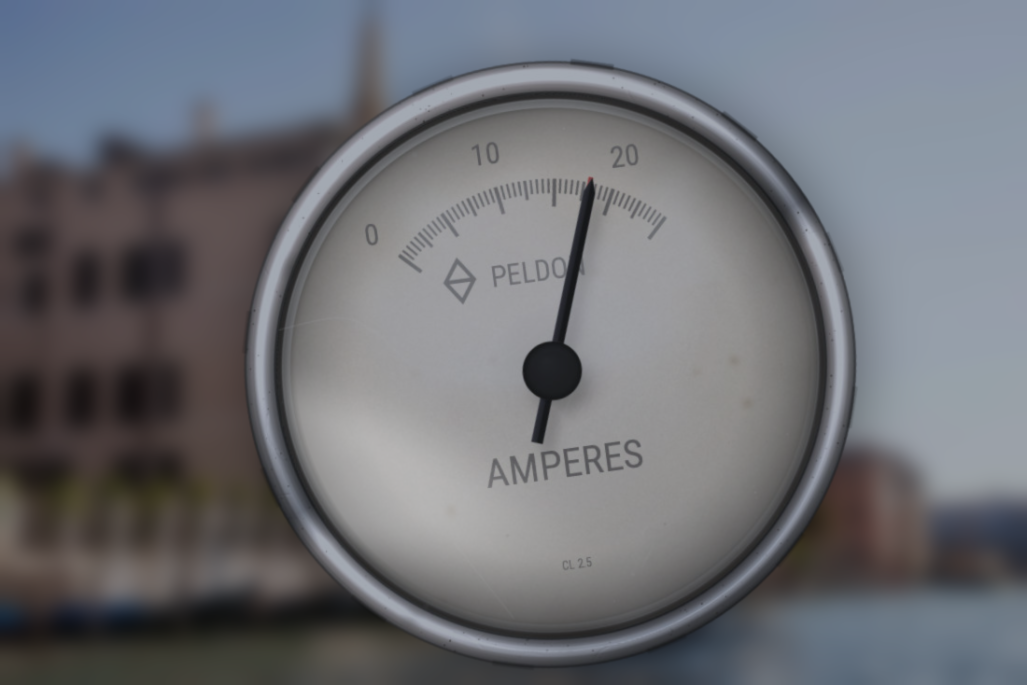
**18** A
